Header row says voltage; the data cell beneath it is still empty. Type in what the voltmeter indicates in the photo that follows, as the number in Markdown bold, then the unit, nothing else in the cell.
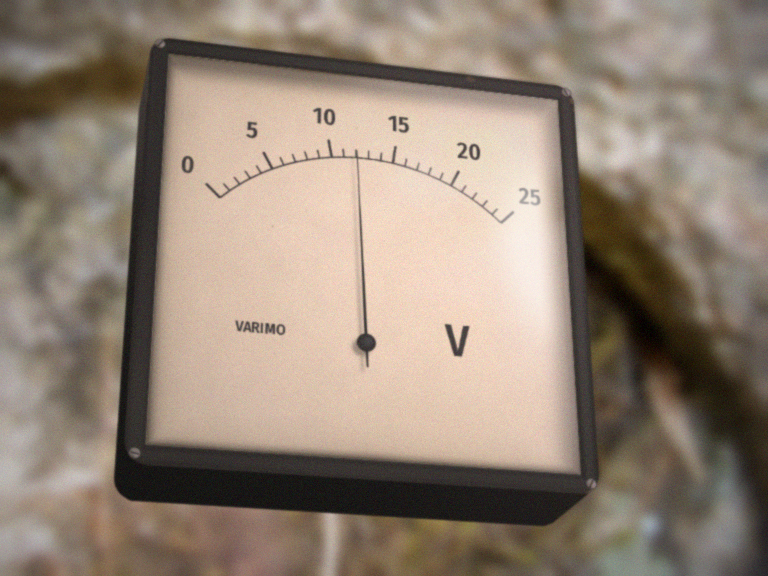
**12** V
